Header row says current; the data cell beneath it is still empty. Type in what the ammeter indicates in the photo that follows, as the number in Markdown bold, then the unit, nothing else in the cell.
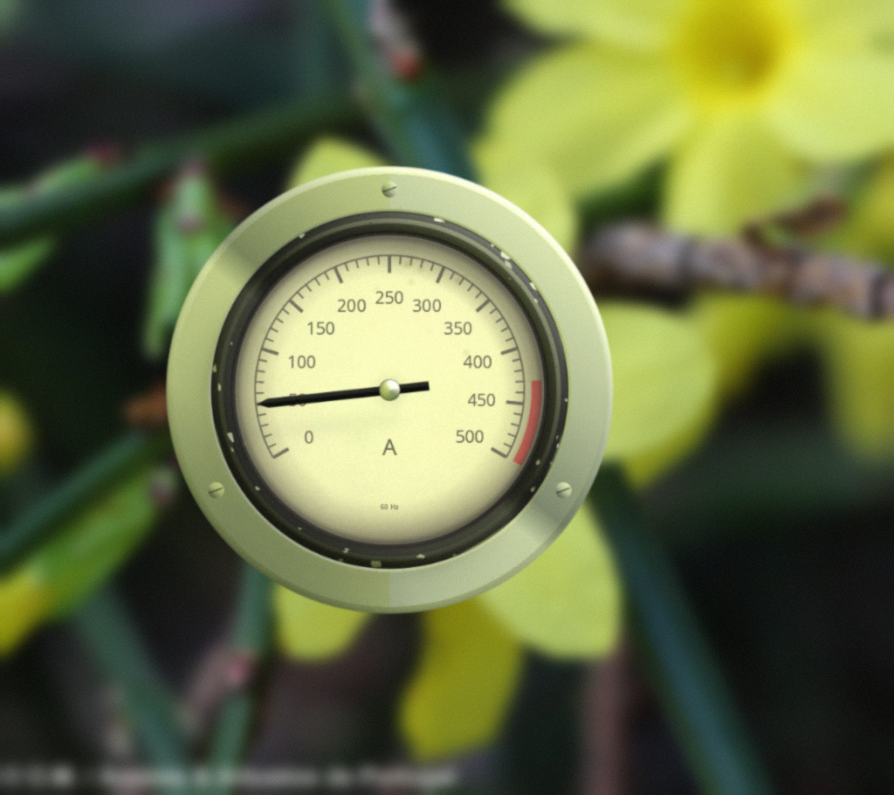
**50** A
